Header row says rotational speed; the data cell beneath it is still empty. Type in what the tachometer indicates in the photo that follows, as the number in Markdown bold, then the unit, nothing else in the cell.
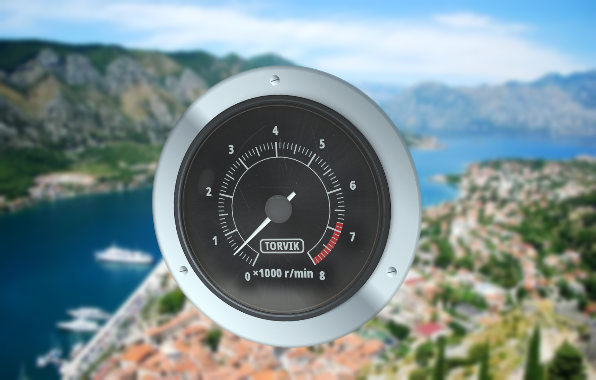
**500** rpm
